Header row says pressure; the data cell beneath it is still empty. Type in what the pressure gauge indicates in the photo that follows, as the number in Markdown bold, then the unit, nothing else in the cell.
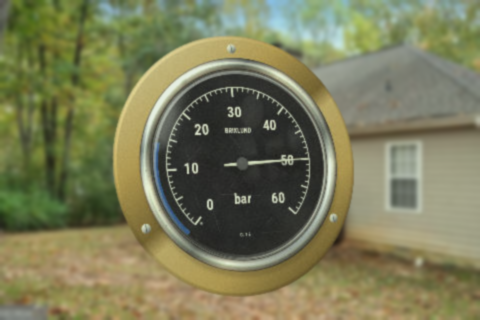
**50** bar
